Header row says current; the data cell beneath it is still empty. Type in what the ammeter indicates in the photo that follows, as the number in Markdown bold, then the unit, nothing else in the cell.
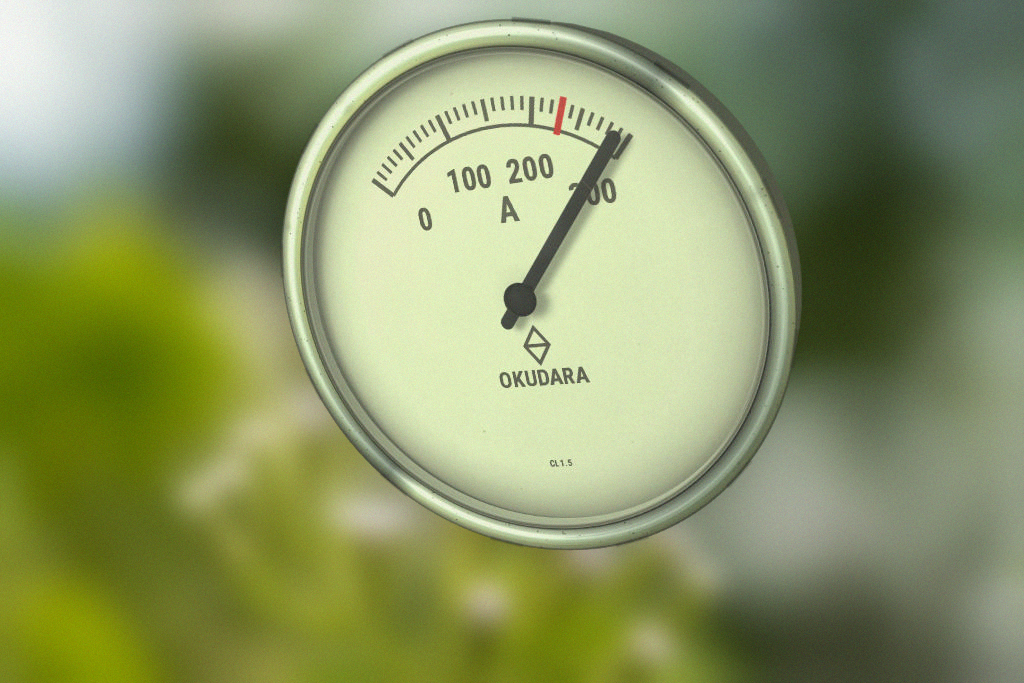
**290** A
